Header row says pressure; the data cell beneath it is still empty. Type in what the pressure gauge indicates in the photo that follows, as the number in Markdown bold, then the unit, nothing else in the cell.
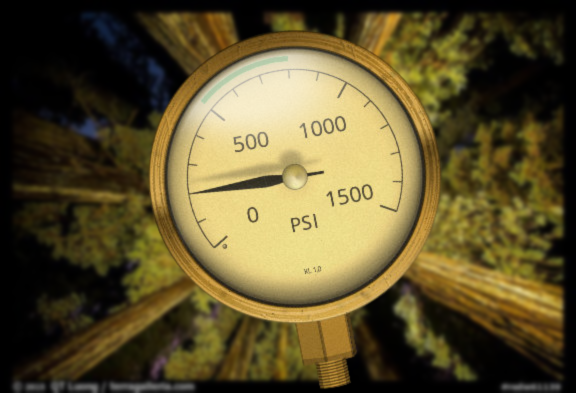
**200** psi
